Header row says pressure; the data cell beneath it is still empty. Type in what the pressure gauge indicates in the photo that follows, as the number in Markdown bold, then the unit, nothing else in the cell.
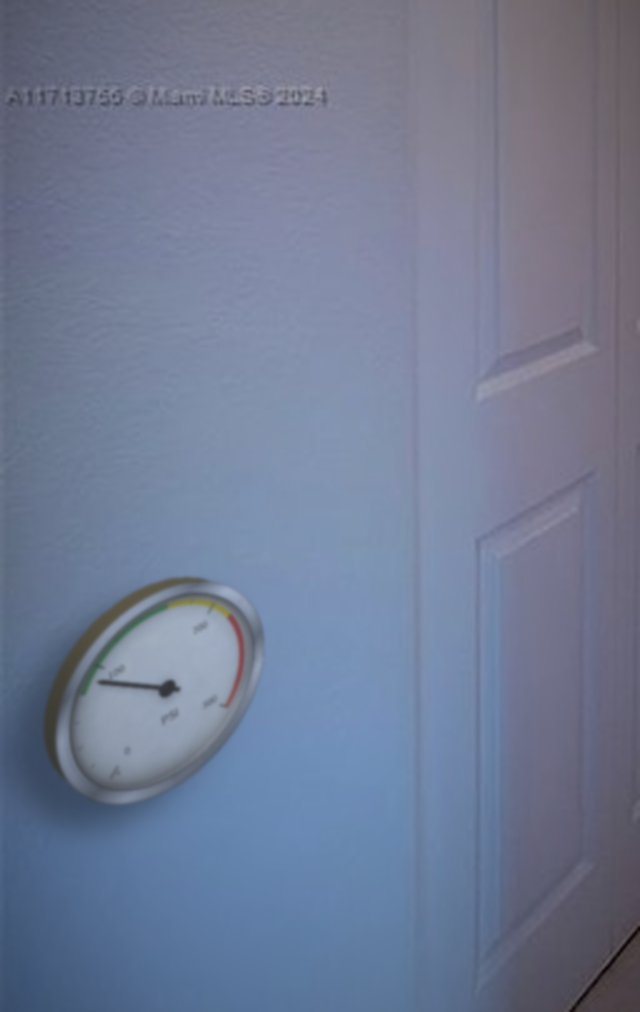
**90** psi
